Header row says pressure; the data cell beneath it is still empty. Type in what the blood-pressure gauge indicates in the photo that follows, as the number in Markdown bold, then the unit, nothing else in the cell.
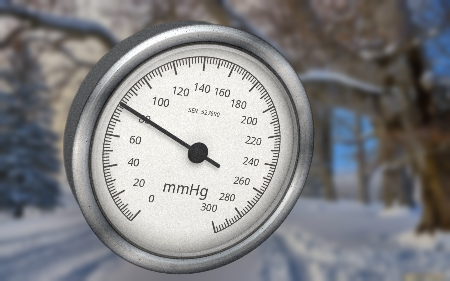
**80** mmHg
